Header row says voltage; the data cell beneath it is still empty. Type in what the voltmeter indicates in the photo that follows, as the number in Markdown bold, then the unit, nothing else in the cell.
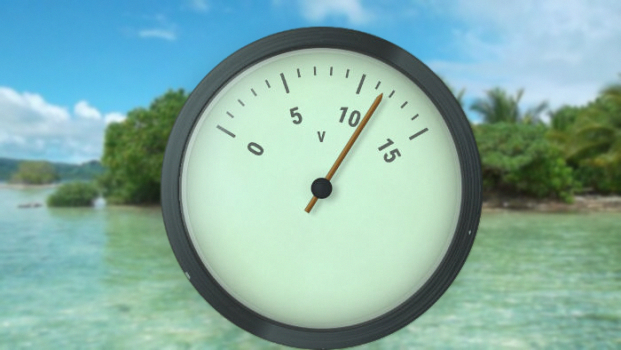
**11.5** V
